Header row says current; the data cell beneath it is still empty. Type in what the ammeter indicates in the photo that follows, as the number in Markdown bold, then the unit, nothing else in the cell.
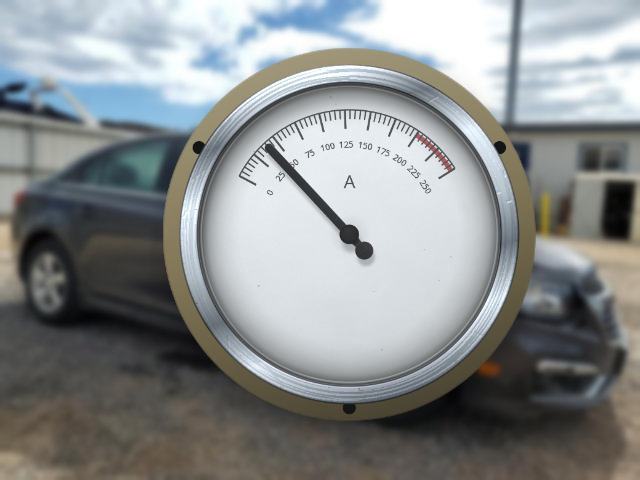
**40** A
